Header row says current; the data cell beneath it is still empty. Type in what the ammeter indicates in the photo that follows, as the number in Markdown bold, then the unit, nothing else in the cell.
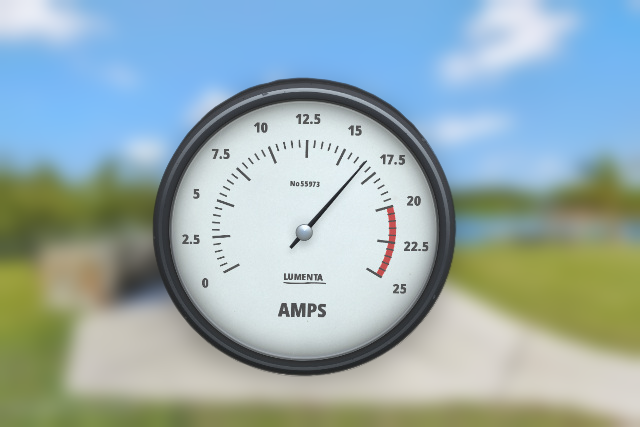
**16.5** A
